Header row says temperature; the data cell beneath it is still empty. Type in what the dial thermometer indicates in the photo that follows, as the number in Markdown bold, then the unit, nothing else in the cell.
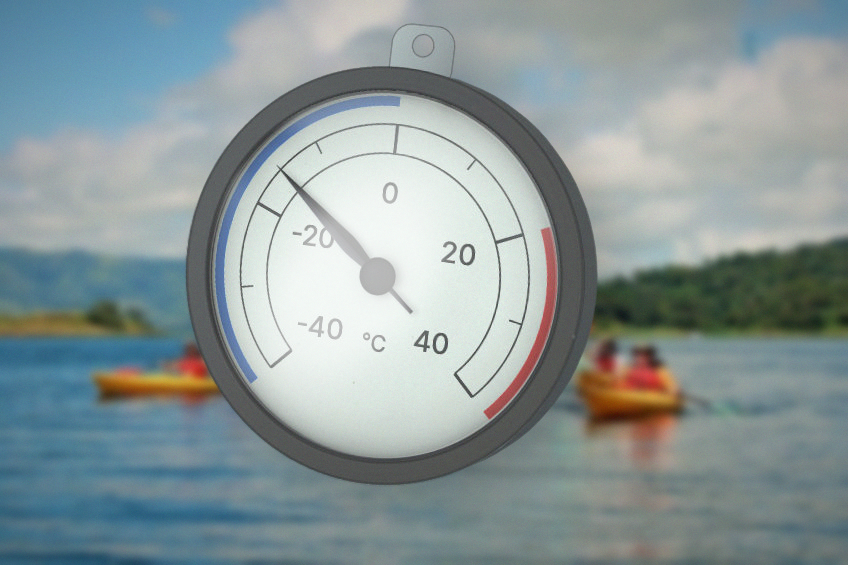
**-15** °C
